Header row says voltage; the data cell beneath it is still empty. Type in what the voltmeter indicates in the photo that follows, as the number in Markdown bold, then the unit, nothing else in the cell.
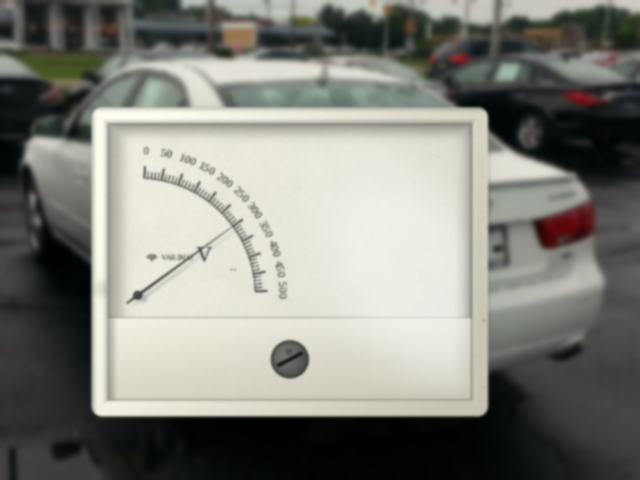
**300** V
